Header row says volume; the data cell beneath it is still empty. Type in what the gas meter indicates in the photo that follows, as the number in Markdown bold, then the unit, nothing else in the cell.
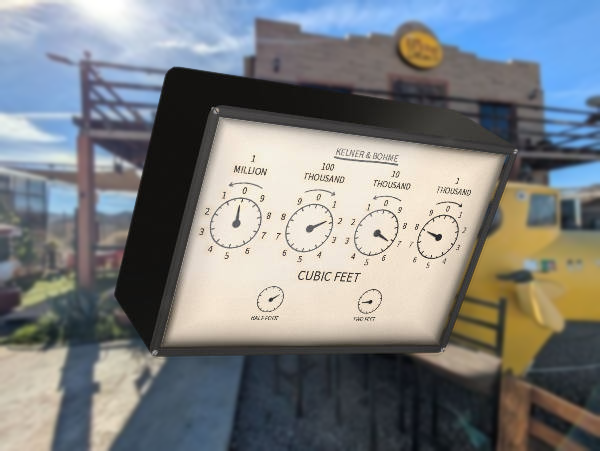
**16800** ft³
